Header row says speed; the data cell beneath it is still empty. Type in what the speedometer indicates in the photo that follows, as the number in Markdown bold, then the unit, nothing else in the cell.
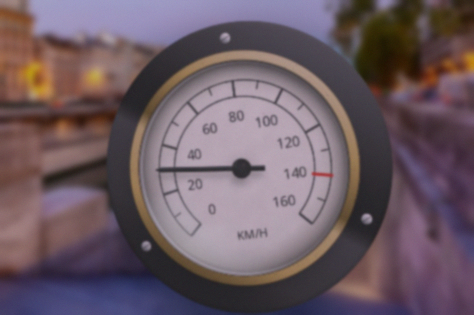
**30** km/h
